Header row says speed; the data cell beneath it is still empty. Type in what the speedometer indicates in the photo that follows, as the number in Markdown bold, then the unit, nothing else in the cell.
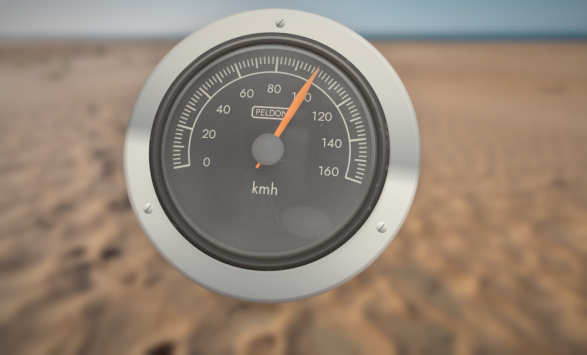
**100** km/h
